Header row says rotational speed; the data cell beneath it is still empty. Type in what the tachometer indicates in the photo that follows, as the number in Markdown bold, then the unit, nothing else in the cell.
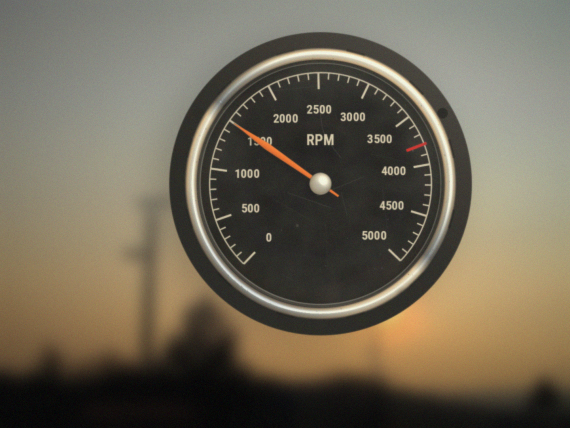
**1500** rpm
